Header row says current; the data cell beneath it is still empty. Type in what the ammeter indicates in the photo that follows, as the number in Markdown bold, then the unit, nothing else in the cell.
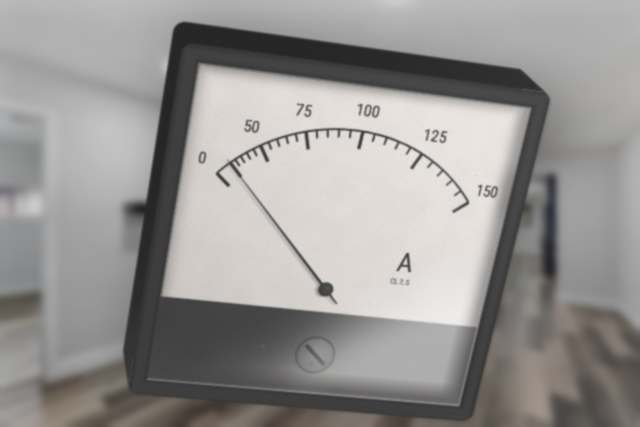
**25** A
